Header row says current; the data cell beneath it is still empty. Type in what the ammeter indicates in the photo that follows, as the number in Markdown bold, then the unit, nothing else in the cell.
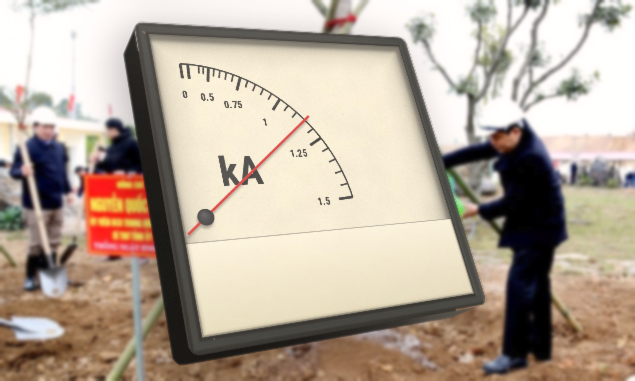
**1.15** kA
